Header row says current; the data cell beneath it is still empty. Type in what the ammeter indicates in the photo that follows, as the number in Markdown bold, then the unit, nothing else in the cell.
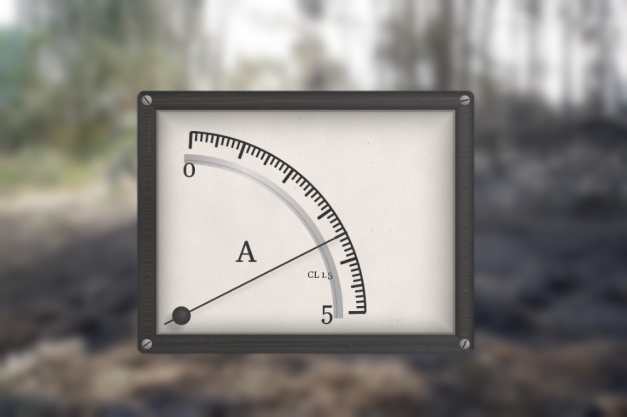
**3.5** A
